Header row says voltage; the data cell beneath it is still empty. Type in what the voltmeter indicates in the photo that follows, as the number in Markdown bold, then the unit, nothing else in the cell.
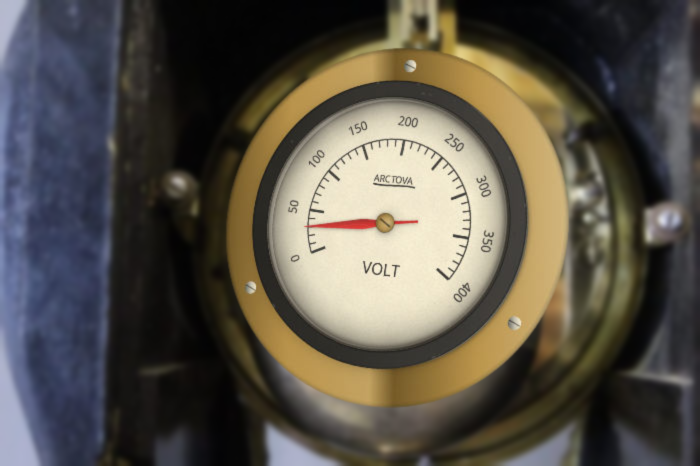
**30** V
